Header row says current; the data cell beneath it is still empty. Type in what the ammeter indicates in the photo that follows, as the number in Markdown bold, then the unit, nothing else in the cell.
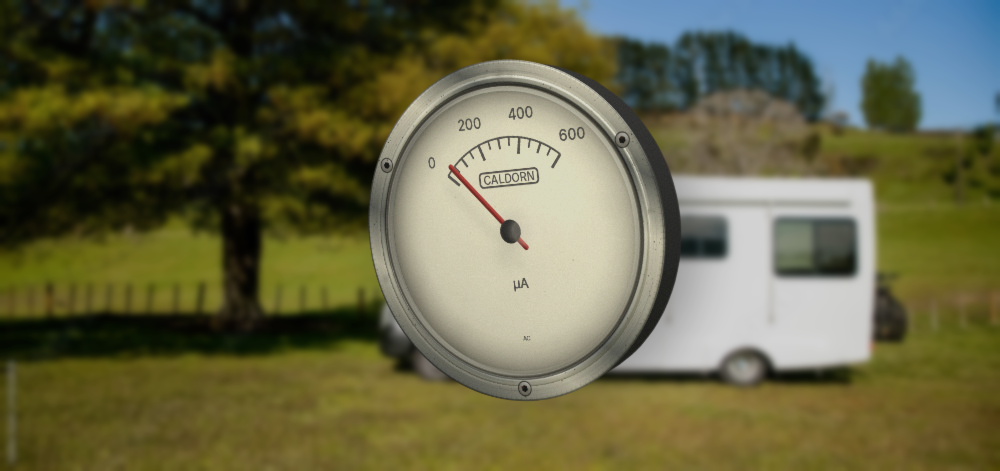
**50** µA
